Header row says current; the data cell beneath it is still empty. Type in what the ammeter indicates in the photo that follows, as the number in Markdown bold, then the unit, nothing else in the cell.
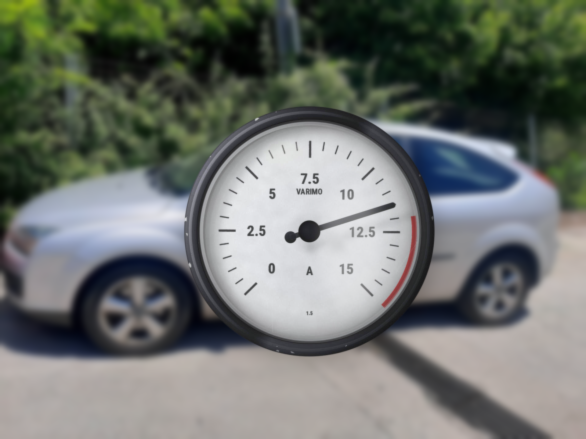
**11.5** A
